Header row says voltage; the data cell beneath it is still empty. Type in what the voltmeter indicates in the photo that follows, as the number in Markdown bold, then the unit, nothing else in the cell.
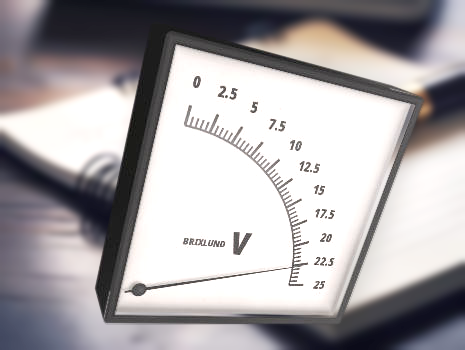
**22.5** V
